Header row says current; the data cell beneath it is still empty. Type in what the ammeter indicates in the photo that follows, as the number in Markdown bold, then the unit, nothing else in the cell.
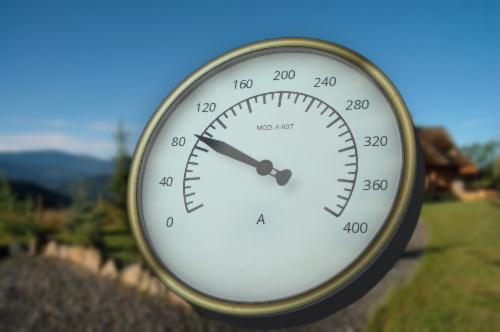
**90** A
